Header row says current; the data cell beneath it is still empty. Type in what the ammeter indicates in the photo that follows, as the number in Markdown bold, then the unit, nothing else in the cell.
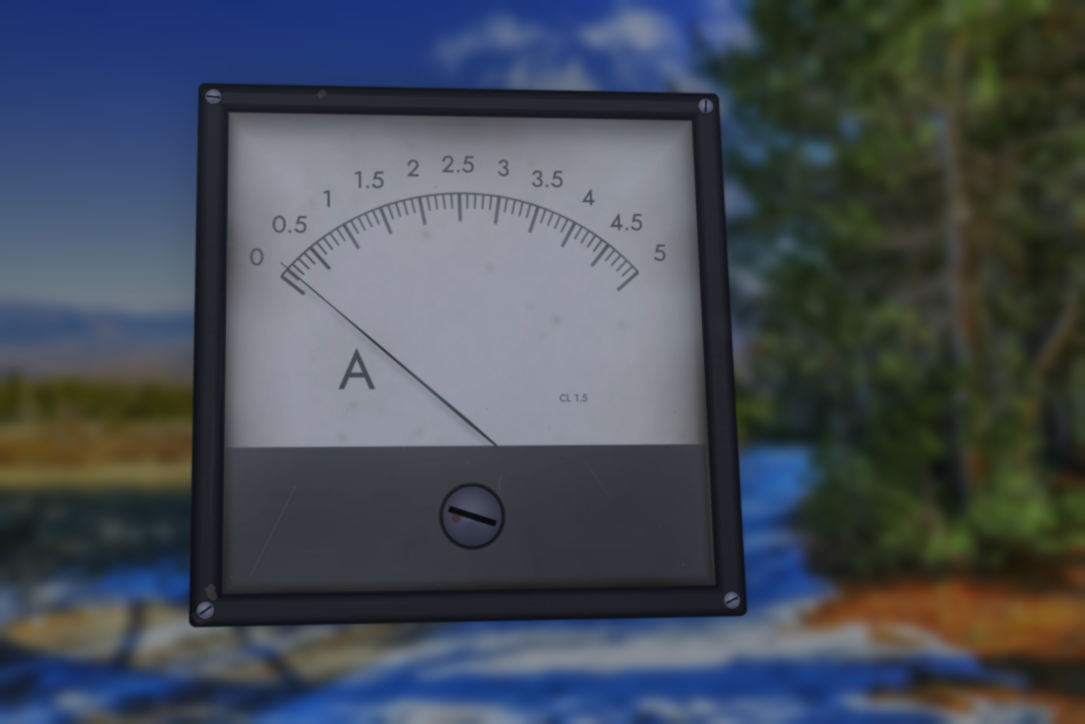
**0.1** A
